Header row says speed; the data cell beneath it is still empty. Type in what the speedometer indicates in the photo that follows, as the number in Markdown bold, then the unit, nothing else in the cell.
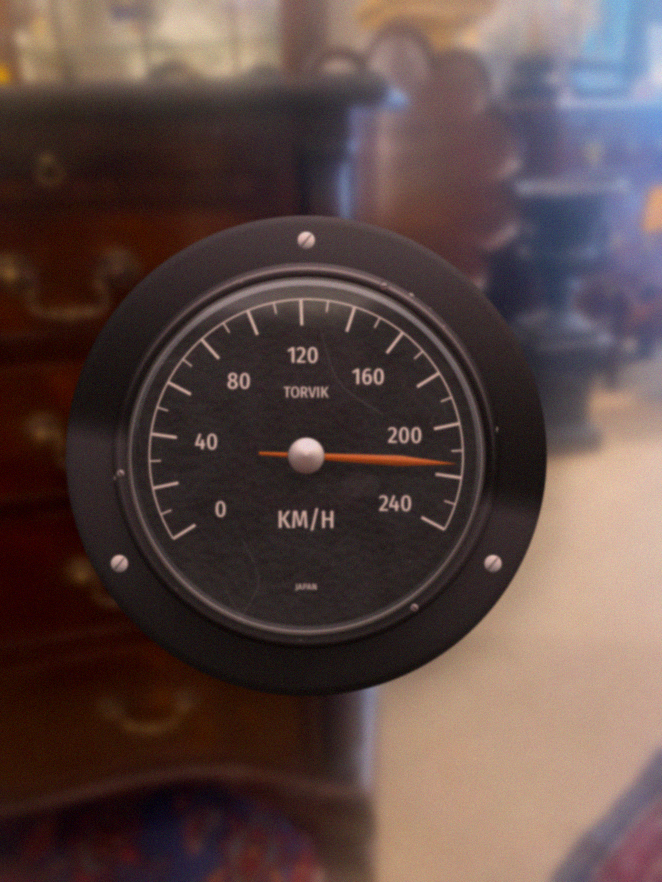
**215** km/h
